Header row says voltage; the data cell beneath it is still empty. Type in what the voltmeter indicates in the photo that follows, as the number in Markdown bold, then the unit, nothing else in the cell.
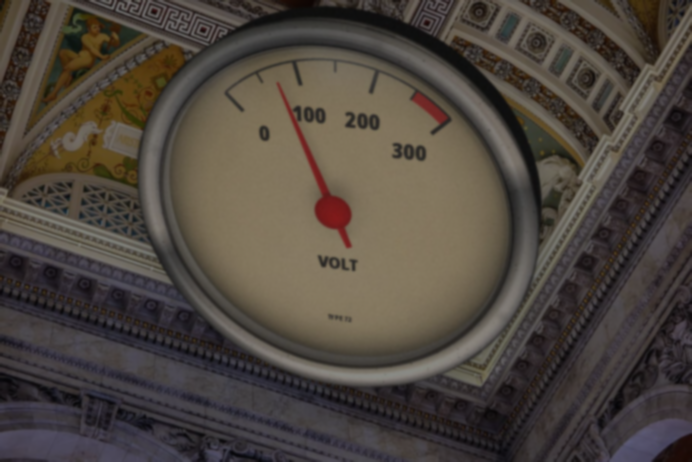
**75** V
